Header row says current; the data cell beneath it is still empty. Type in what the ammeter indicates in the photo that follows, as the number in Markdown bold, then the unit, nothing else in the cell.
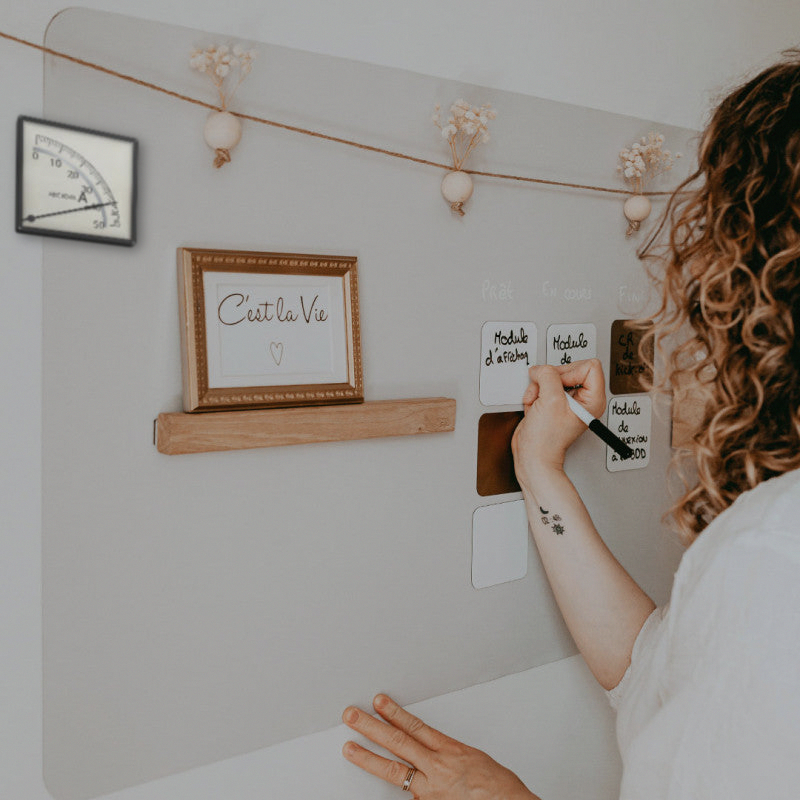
**40** A
